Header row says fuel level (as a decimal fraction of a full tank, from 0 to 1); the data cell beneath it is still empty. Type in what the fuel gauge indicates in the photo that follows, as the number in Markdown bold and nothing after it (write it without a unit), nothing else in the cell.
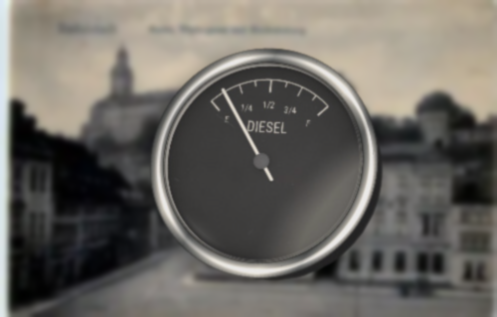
**0.125**
